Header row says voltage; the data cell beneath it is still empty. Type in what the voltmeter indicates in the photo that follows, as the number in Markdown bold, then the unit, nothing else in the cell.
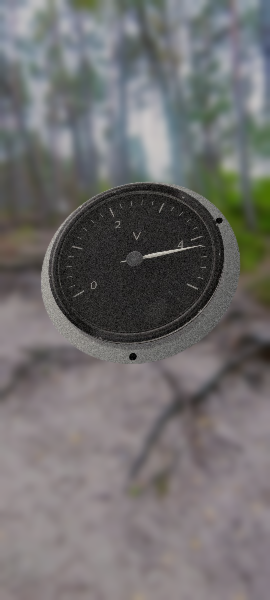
**4.2** V
